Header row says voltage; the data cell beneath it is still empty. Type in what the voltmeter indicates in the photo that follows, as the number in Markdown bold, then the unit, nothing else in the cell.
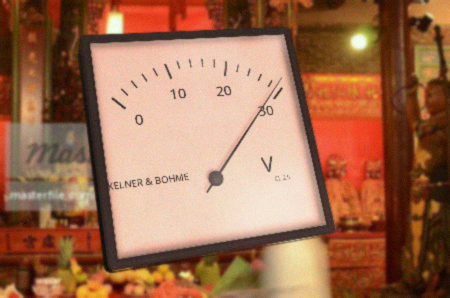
**29** V
